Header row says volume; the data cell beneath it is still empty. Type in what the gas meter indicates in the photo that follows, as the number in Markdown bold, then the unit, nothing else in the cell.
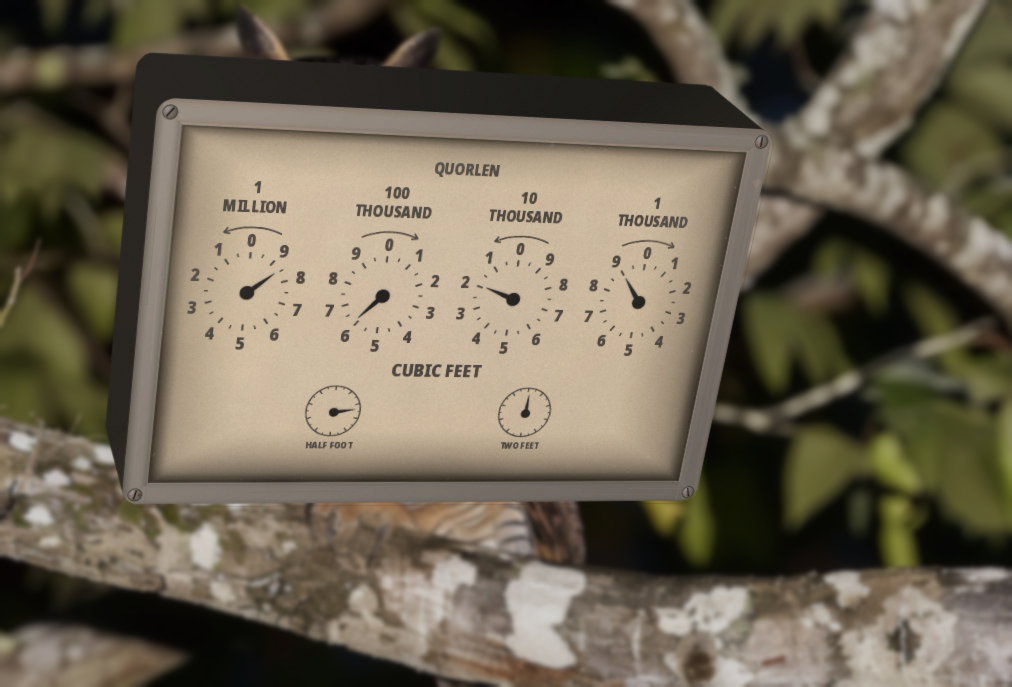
**861900** ft³
